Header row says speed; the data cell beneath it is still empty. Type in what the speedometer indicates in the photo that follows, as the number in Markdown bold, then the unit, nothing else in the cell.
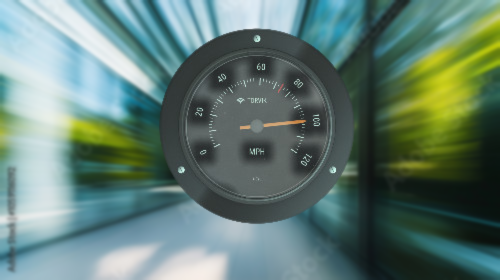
**100** mph
